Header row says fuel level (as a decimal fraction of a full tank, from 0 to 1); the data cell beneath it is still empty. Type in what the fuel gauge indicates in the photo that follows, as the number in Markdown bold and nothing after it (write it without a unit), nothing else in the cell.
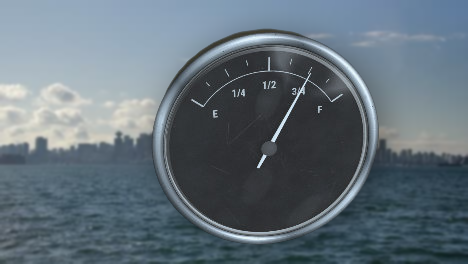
**0.75**
